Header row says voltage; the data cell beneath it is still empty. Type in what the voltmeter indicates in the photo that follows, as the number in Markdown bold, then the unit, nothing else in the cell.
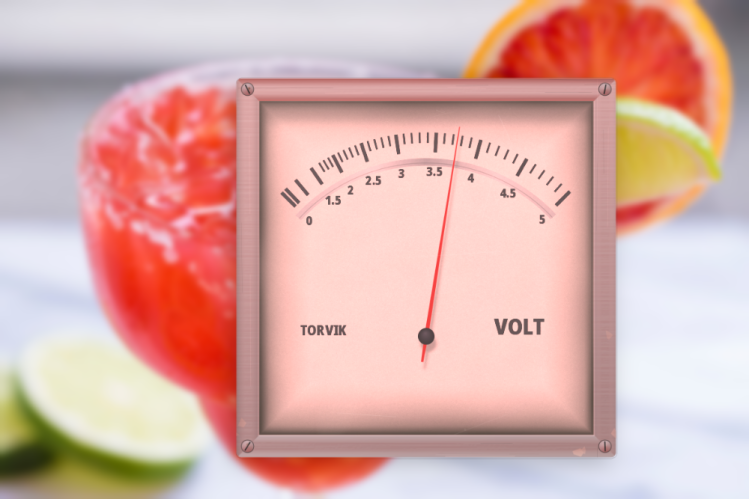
**3.75** V
